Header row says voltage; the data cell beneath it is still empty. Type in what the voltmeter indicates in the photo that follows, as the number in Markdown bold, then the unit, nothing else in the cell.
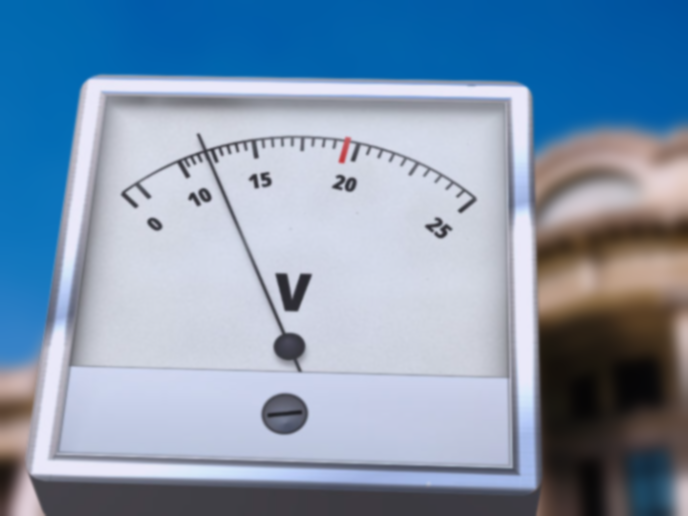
**12** V
